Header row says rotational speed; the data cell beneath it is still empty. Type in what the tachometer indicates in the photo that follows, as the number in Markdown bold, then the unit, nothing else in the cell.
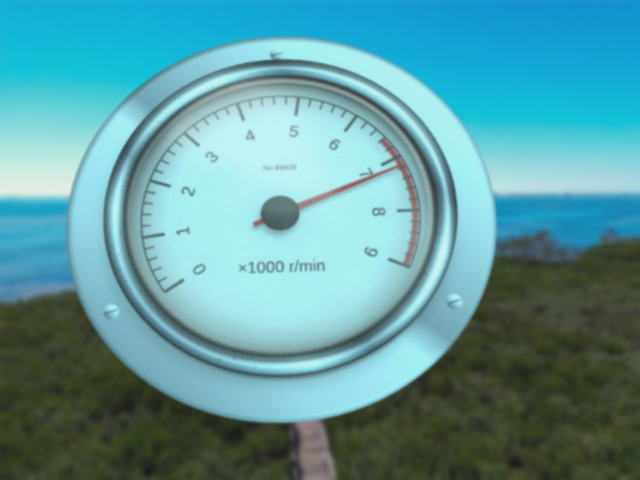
**7200** rpm
